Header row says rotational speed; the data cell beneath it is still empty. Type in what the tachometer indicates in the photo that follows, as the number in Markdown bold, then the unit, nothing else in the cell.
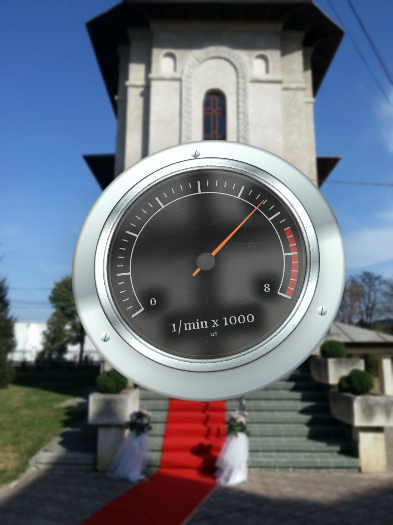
**5600** rpm
